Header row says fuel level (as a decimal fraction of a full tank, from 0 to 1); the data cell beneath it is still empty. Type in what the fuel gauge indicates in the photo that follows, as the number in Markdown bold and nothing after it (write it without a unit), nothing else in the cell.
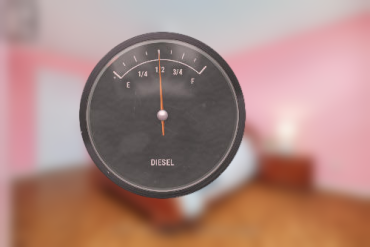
**0.5**
